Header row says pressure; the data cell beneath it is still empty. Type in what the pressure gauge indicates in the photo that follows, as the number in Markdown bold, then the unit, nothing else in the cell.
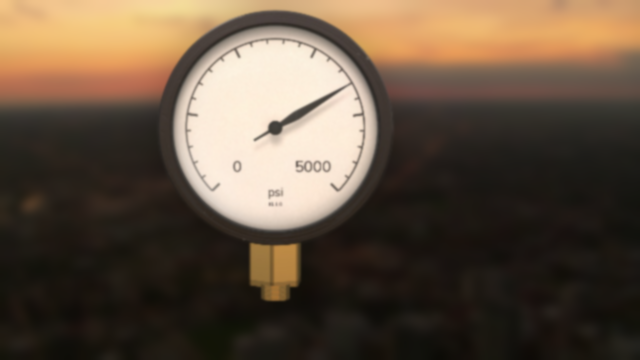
**3600** psi
